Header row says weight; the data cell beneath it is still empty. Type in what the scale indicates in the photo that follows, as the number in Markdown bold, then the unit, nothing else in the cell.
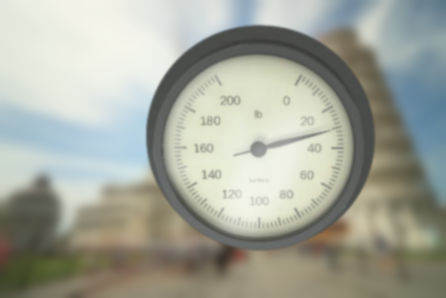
**30** lb
